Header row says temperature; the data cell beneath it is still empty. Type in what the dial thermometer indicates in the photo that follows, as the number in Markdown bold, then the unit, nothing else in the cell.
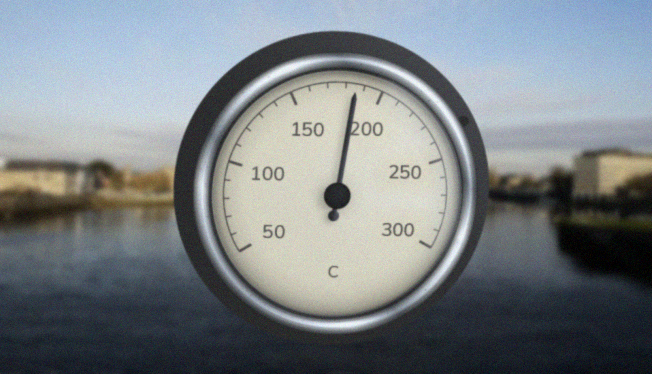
**185** °C
